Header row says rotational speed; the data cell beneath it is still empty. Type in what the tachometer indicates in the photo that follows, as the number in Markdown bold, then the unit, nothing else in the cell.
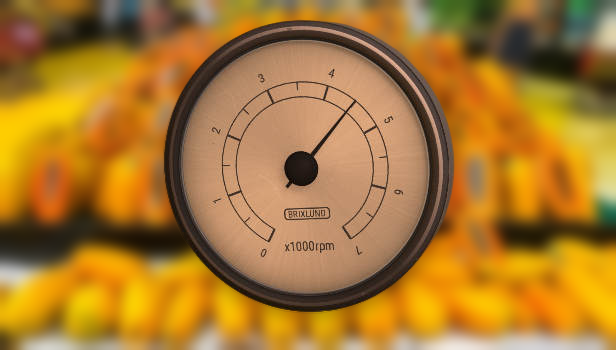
**4500** rpm
